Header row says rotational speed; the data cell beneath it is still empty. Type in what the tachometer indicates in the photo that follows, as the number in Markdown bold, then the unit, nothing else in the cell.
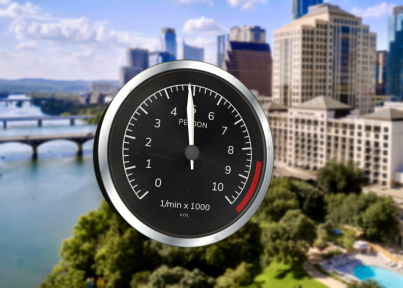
**4800** rpm
